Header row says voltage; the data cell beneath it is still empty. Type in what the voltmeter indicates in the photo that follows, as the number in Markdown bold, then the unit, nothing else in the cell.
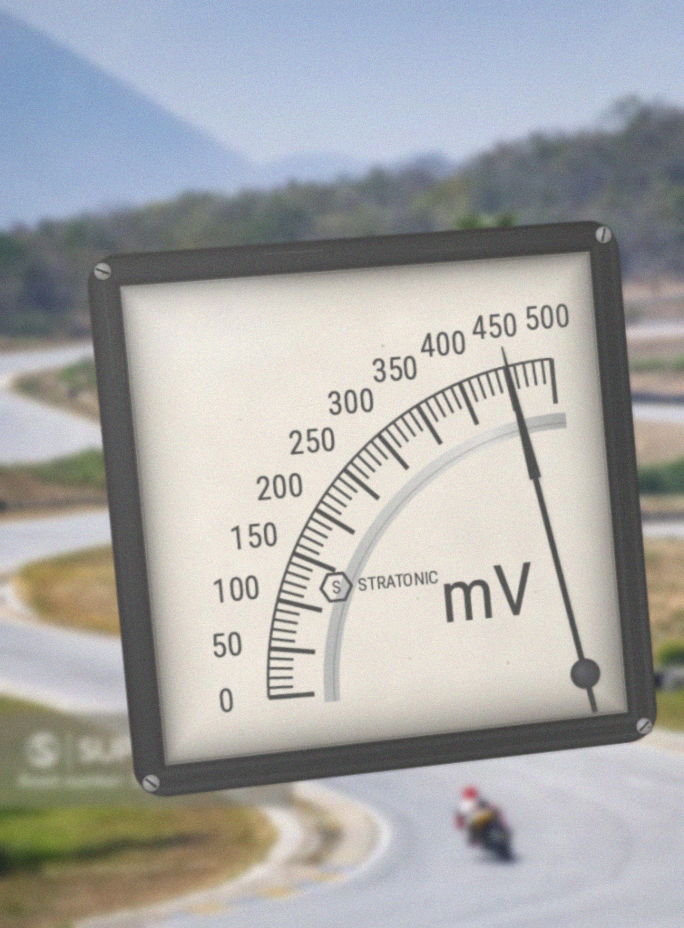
**450** mV
